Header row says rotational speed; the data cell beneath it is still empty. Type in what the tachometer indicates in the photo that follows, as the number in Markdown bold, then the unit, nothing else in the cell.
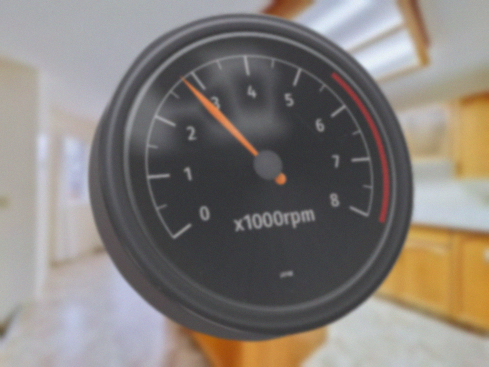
**2750** rpm
